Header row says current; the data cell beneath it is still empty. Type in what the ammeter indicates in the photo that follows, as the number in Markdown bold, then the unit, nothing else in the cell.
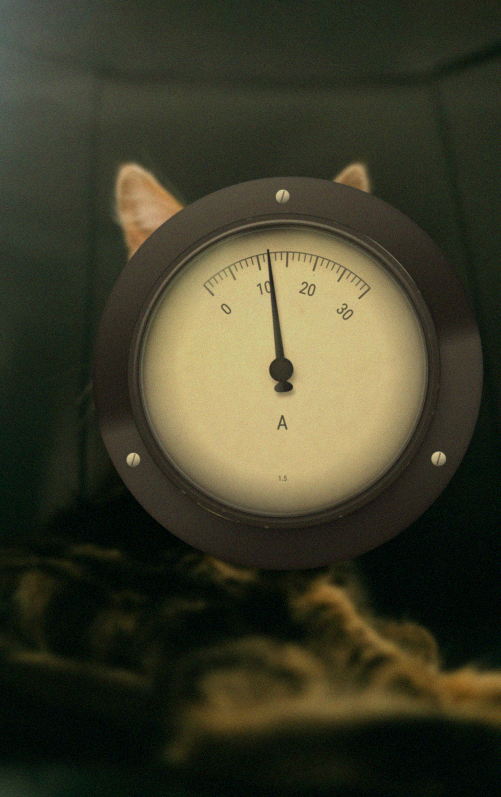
**12** A
